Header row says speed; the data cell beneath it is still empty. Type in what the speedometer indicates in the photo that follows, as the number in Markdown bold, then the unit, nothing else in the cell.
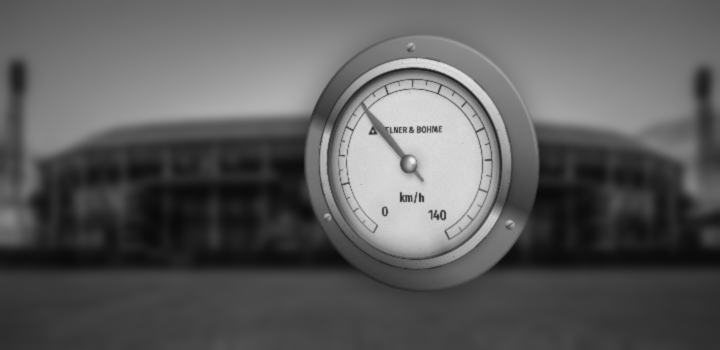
**50** km/h
